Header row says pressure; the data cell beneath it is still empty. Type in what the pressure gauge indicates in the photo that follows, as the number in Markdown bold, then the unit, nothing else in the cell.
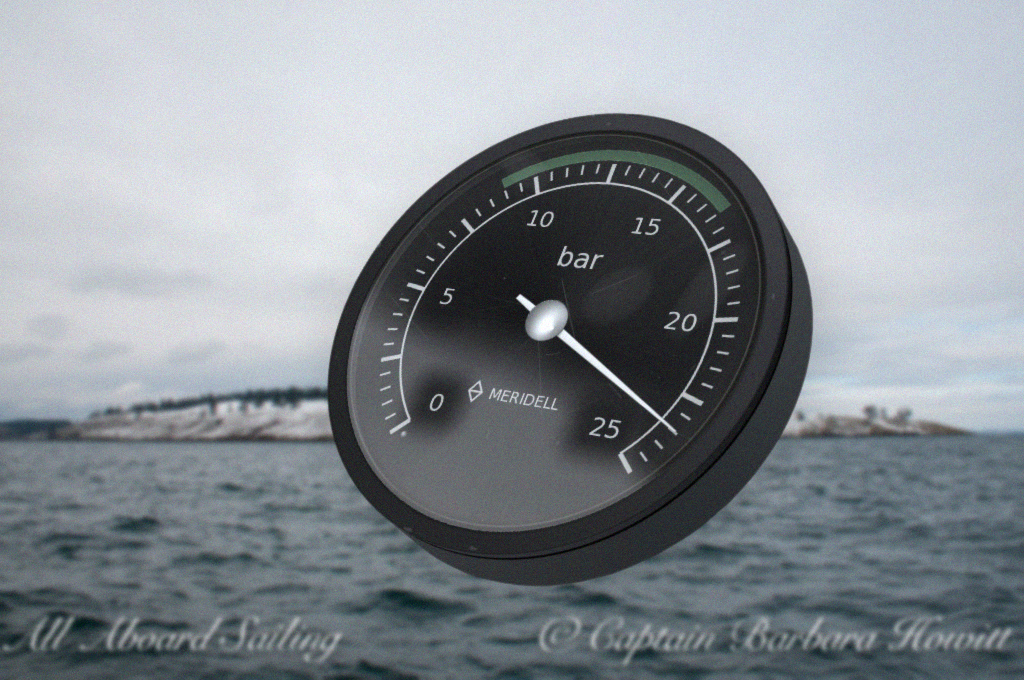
**23.5** bar
